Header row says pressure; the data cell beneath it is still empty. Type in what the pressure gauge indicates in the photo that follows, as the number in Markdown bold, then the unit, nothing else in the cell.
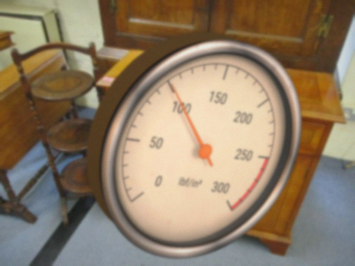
**100** psi
